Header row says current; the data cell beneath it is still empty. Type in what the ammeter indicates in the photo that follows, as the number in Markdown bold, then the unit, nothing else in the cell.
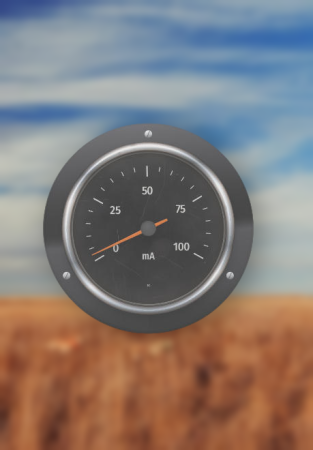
**2.5** mA
